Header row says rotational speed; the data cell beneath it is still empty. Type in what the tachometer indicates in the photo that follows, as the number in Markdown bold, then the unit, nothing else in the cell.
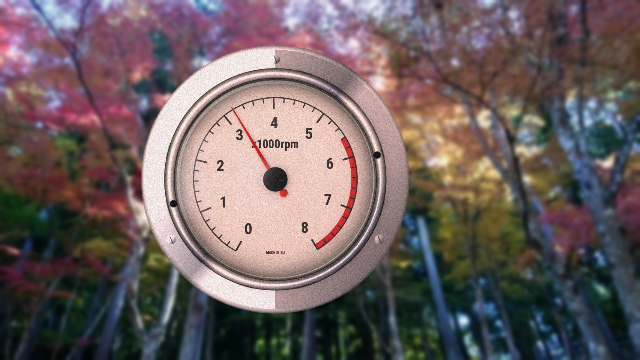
**3200** rpm
